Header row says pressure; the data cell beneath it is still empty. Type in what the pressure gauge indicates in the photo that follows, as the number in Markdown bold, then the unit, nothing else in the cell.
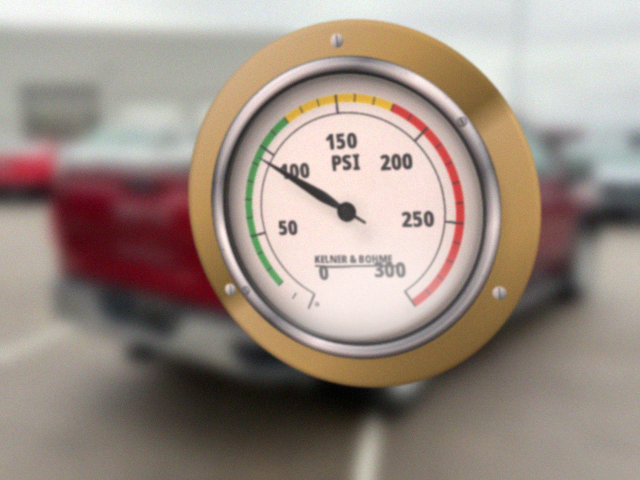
**95** psi
